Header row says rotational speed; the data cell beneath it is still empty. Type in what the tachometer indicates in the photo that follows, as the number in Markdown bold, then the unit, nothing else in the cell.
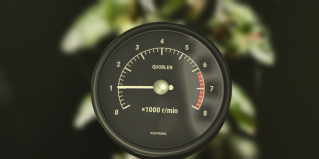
**1000** rpm
